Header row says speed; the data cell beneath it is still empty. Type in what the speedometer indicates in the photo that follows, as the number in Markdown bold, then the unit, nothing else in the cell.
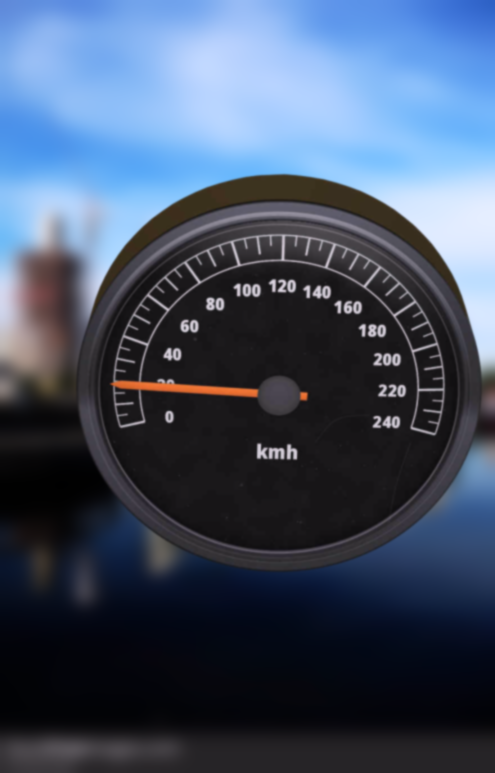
**20** km/h
